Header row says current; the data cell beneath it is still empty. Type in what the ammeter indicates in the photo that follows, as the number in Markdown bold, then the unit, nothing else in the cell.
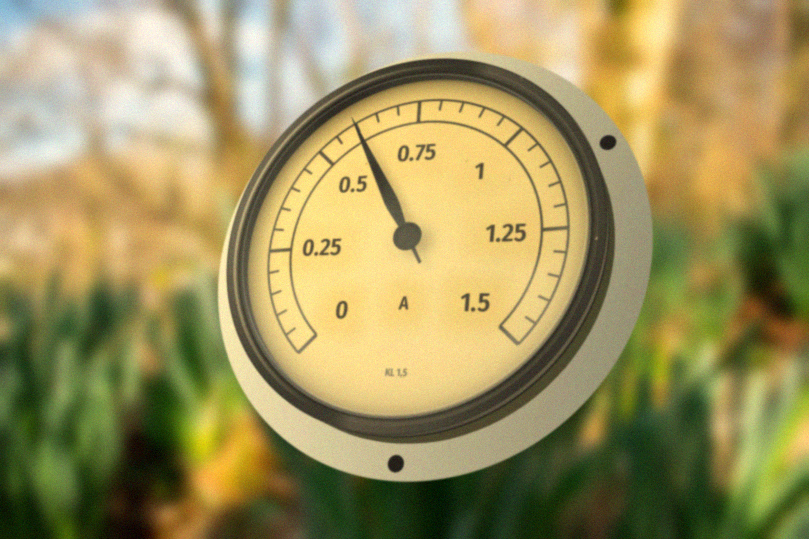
**0.6** A
